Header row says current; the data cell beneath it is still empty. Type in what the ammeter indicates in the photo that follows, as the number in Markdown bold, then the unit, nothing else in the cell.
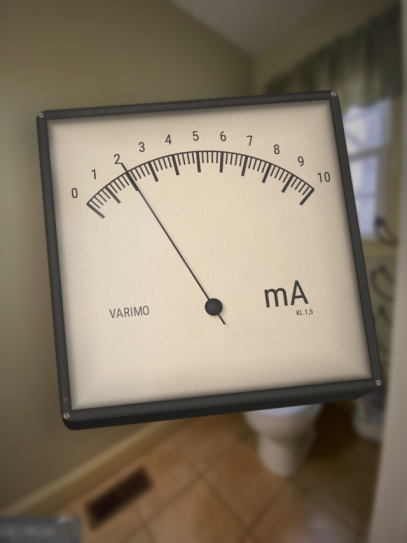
**2** mA
